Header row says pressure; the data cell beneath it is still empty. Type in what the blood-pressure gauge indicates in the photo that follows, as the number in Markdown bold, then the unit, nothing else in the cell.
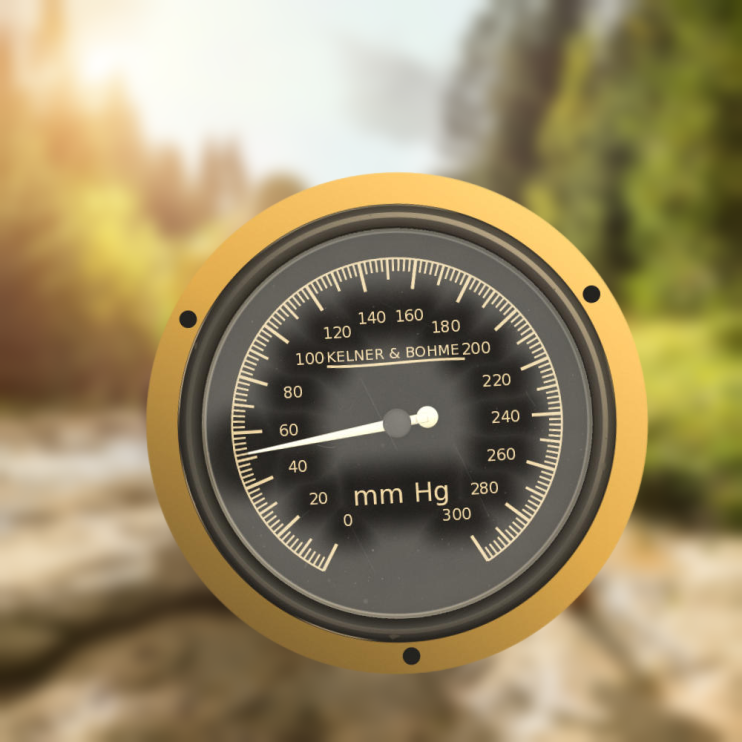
**52** mmHg
